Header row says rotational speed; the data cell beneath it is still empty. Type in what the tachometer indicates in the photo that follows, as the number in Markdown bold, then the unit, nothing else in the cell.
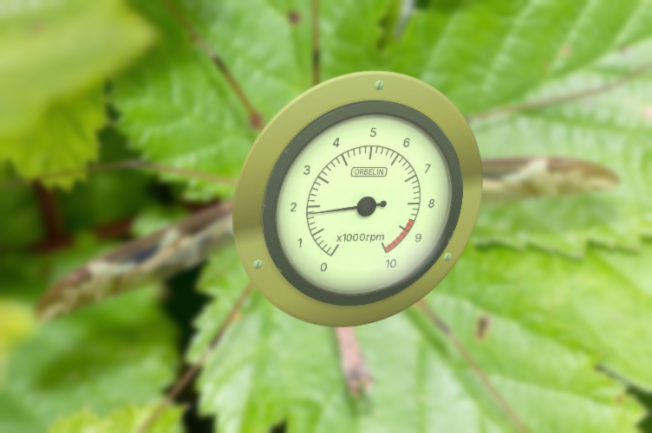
**1800** rpm
